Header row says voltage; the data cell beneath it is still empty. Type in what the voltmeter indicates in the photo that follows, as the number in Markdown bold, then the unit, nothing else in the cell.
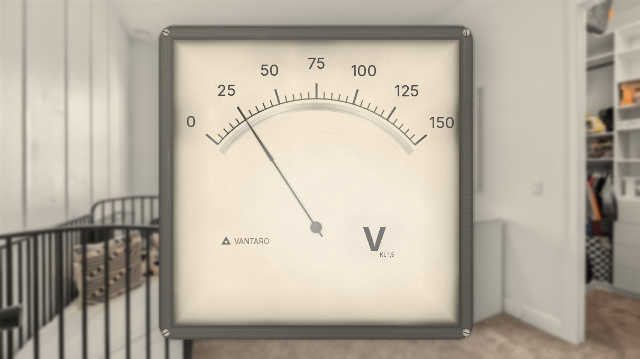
**25** V
